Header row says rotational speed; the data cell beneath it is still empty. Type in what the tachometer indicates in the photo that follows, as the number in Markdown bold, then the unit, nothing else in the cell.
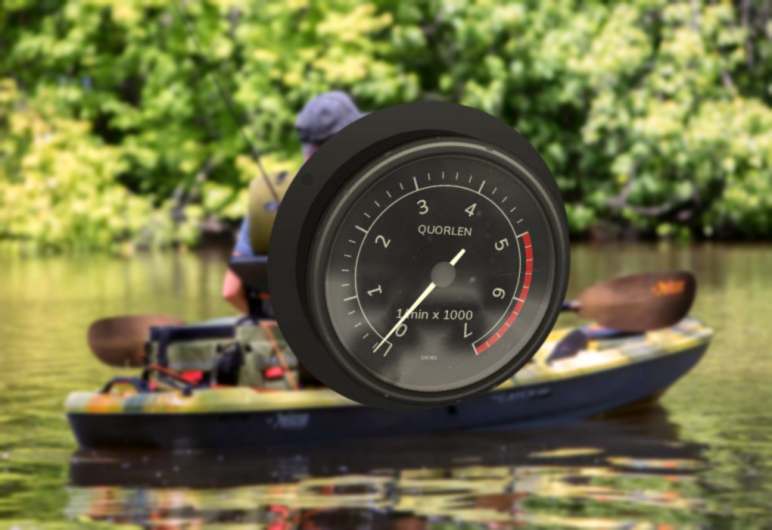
**200** rpm
